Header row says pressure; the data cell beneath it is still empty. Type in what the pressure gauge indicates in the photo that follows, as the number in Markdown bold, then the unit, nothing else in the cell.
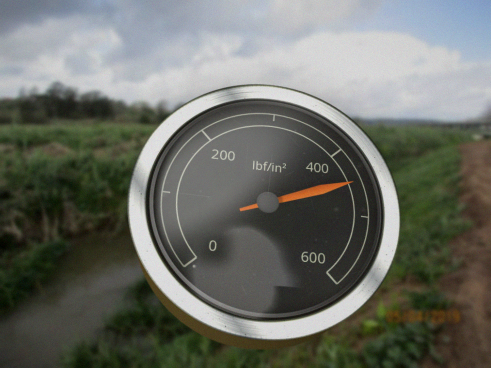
**450** psi
